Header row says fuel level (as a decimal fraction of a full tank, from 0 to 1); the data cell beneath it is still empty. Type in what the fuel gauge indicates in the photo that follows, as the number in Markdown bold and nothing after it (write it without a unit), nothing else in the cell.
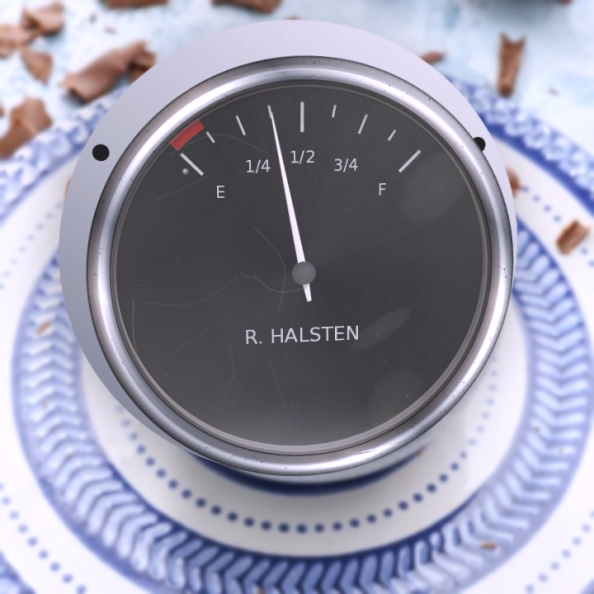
**0.375**
